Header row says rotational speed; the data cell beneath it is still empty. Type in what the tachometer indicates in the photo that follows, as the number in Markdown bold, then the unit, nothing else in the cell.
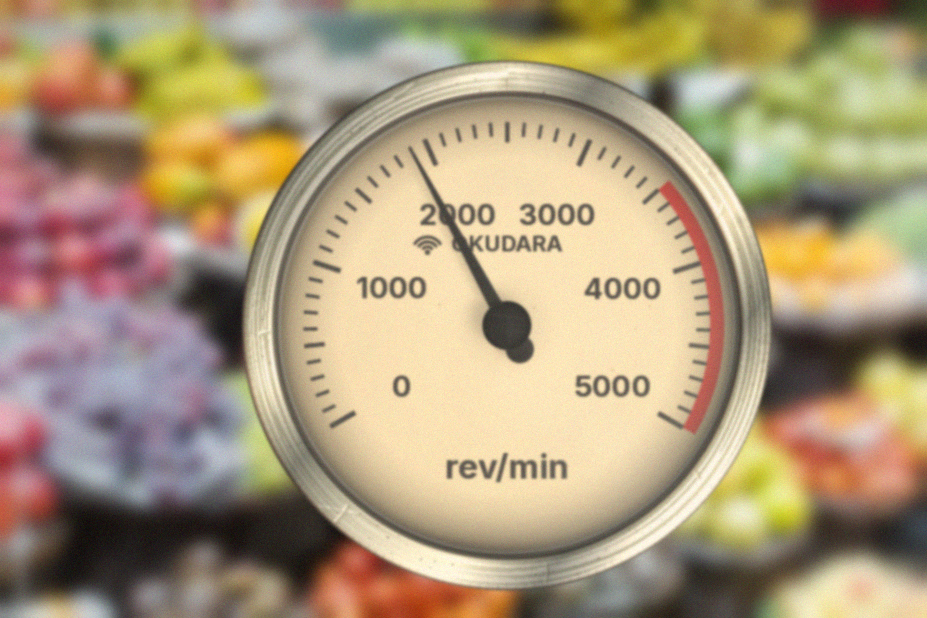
**1900** rpm
